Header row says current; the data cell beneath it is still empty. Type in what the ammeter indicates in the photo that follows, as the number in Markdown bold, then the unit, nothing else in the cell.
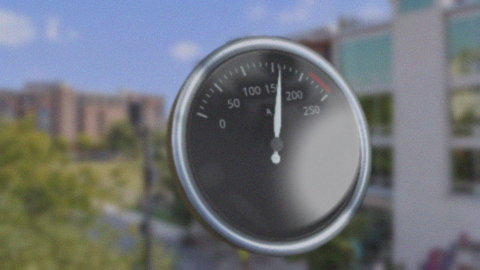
**160** A
